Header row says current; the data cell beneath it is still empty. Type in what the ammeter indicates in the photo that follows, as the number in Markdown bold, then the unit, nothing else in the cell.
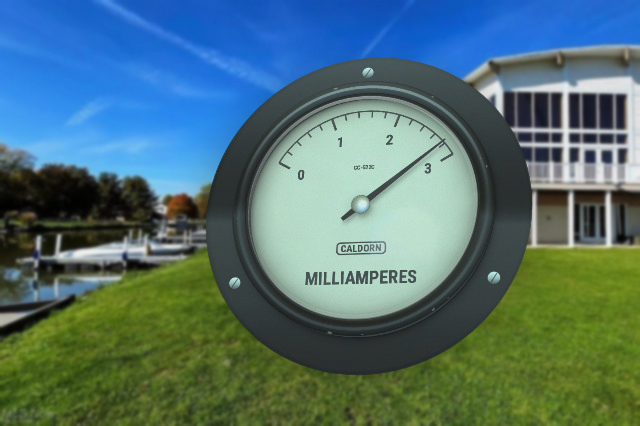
**2.8** mA
